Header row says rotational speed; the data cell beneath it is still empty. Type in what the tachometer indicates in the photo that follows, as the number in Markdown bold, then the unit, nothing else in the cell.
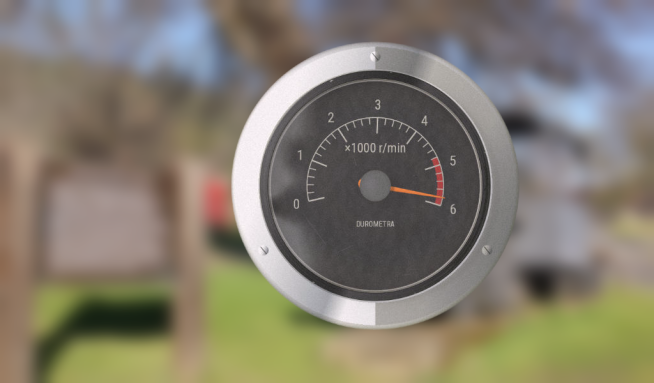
**5800** rpm
